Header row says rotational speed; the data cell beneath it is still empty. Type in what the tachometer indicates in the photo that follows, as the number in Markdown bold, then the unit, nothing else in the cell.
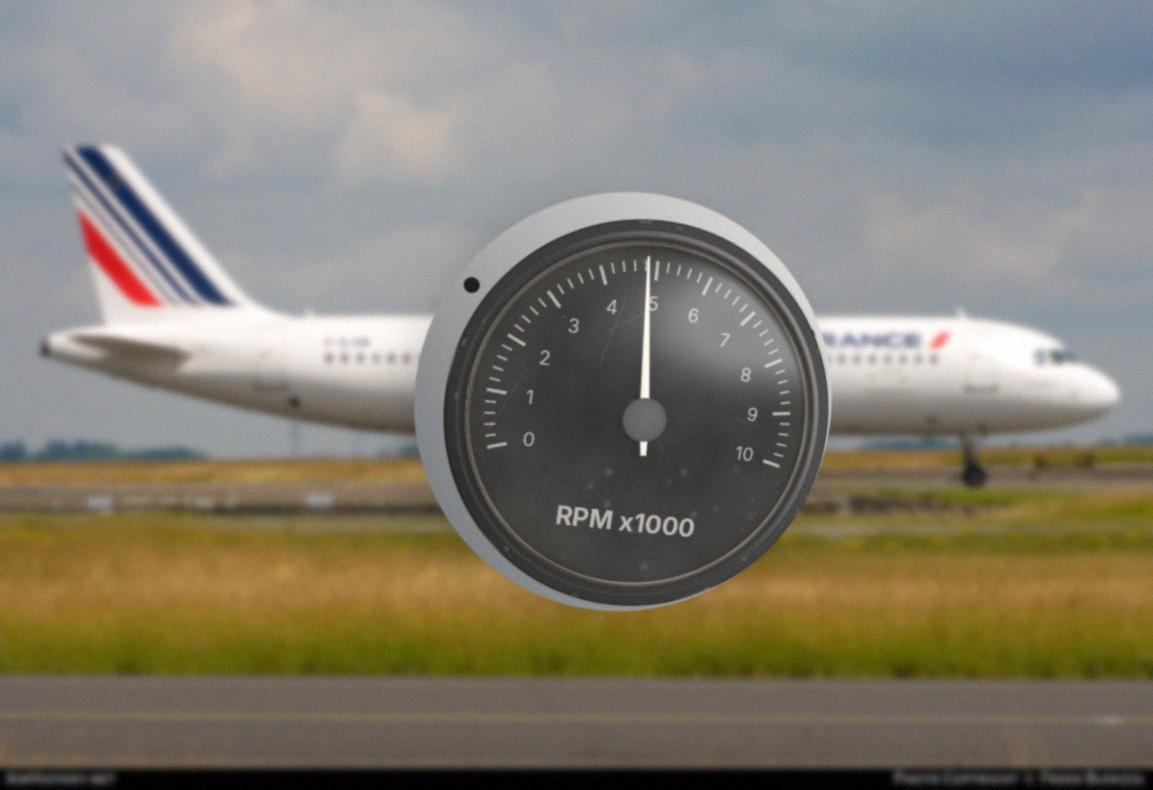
**4800** rpm
